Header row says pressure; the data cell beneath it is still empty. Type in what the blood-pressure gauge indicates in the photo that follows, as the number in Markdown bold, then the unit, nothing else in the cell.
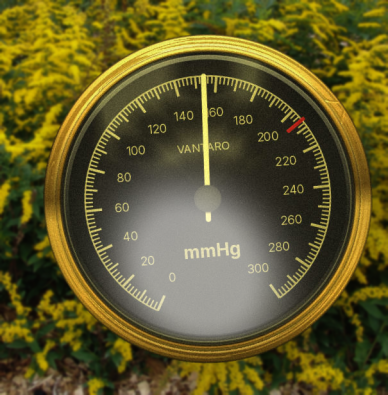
**154** mmHg
